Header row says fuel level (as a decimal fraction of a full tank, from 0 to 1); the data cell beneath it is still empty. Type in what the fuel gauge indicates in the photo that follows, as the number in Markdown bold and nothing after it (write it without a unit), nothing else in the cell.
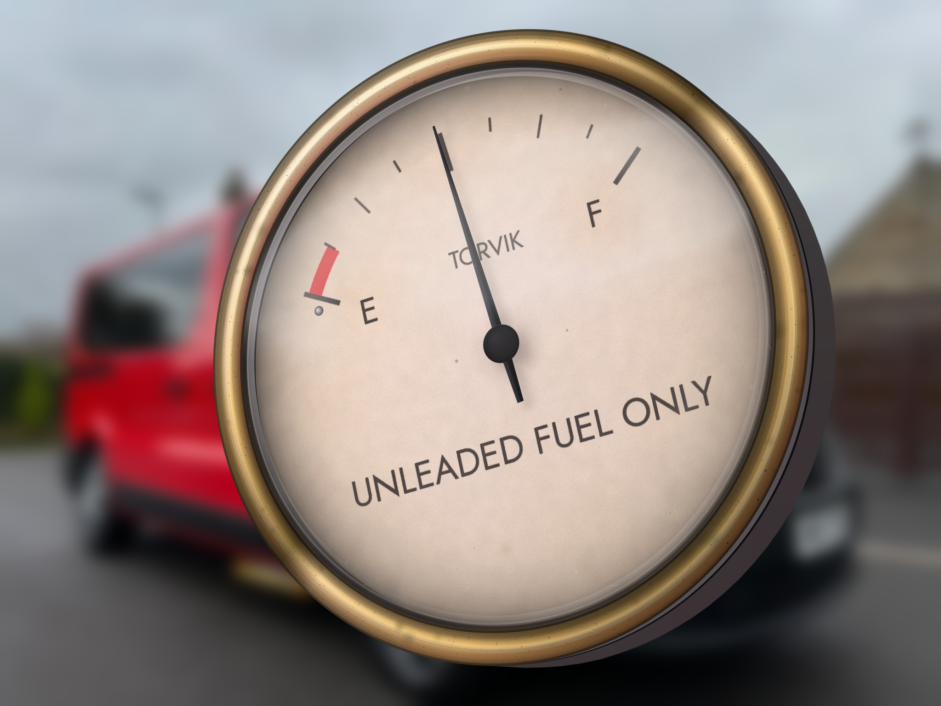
**0.5**
